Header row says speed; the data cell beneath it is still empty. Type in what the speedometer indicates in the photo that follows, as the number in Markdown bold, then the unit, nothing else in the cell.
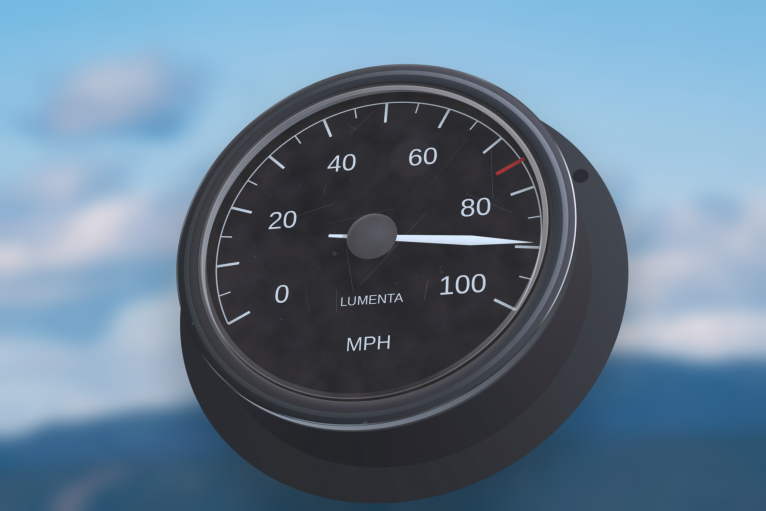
**90** mph
